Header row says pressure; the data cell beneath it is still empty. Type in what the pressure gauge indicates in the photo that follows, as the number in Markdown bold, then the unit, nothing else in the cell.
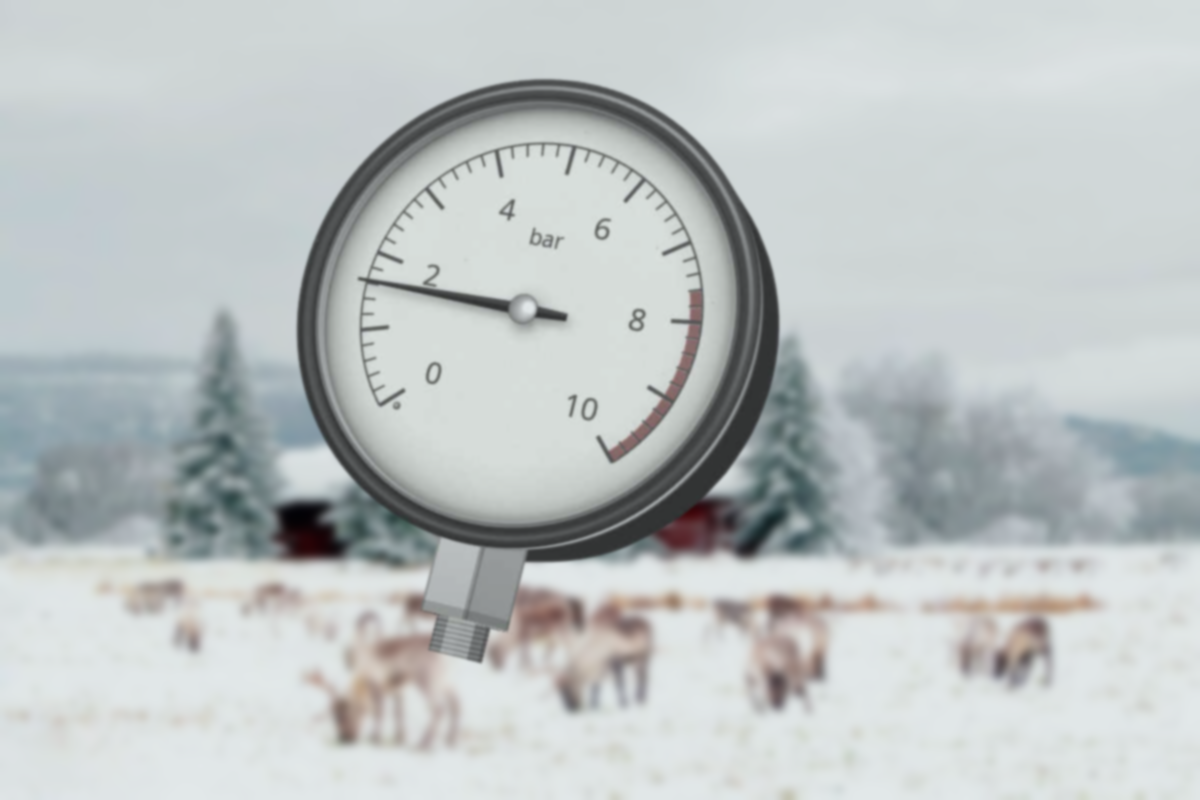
**1.6** bar
